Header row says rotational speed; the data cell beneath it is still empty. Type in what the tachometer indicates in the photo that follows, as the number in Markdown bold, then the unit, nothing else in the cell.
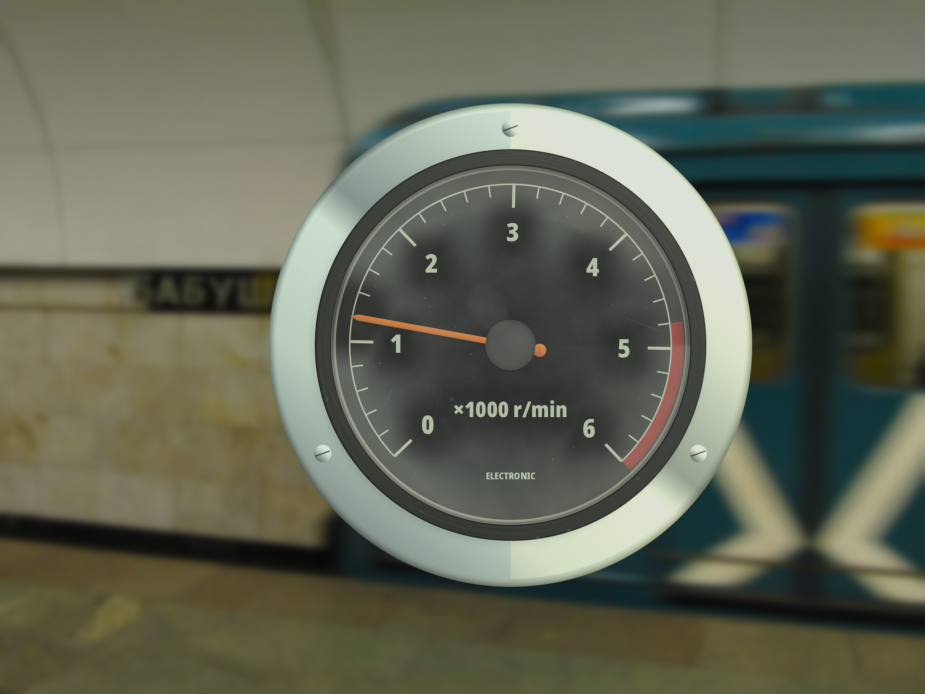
**1200** rpm
